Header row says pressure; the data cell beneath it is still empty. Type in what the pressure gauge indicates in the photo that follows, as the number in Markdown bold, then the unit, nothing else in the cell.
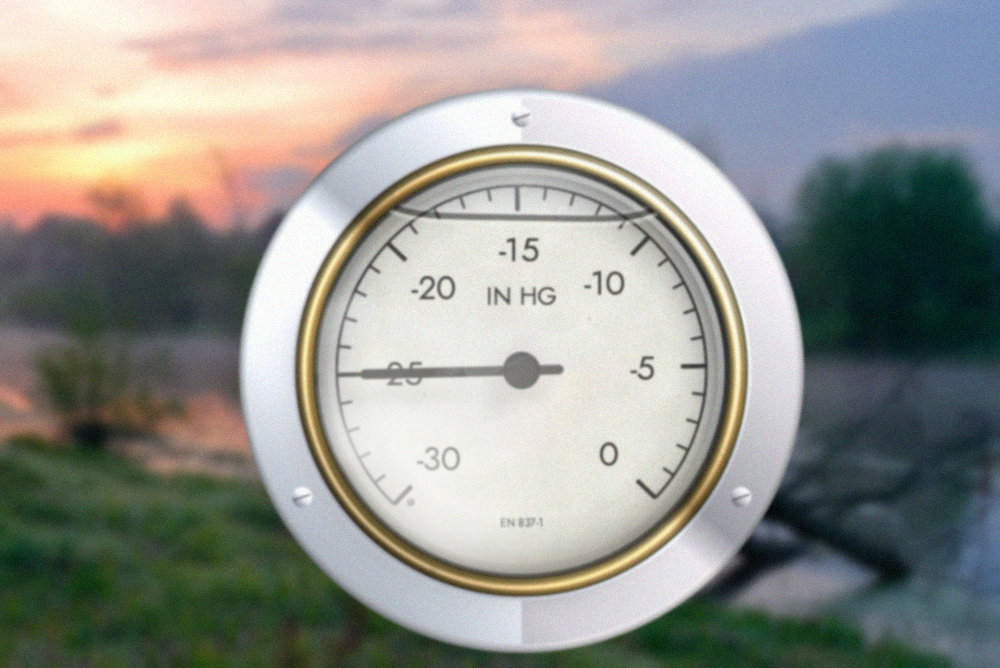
**-25** inHg
